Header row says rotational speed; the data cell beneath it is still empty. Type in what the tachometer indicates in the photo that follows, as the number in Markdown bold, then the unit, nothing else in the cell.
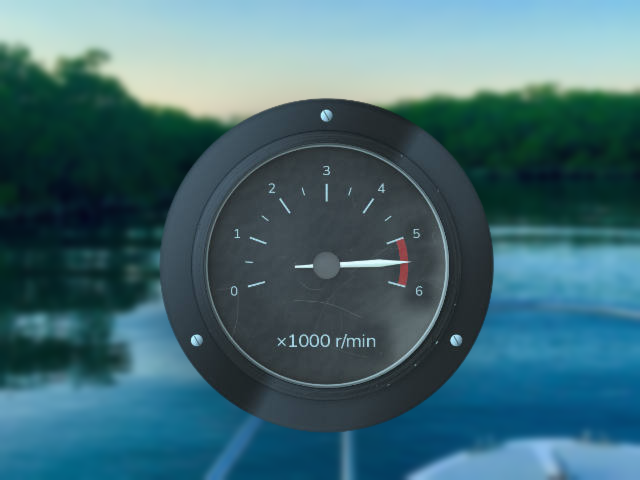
**5500** rpm
